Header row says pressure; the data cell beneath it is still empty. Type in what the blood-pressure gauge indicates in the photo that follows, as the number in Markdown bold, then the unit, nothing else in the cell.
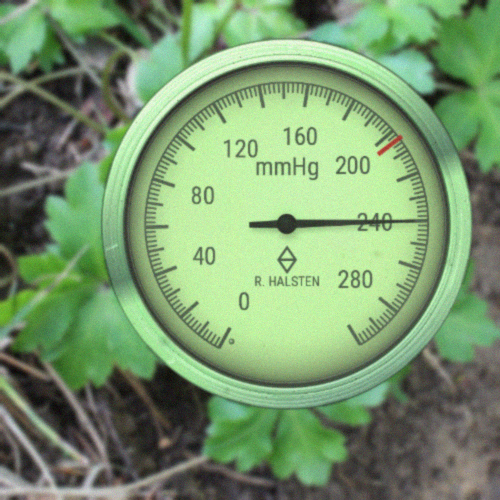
**240** mmHg
